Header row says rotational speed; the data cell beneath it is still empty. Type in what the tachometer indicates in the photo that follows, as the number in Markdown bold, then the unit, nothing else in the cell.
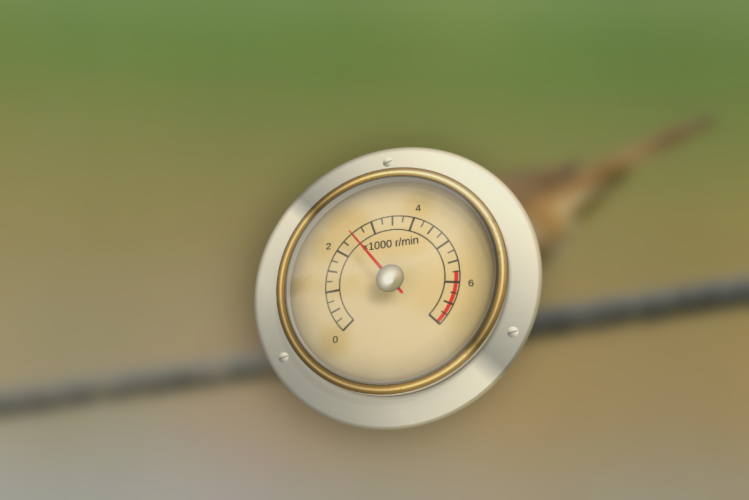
**2500** rpm
